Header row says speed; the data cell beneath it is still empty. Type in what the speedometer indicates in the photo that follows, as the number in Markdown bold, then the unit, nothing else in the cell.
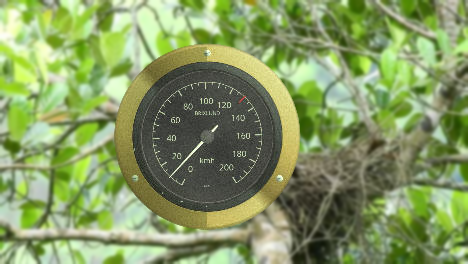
**10** km/h
